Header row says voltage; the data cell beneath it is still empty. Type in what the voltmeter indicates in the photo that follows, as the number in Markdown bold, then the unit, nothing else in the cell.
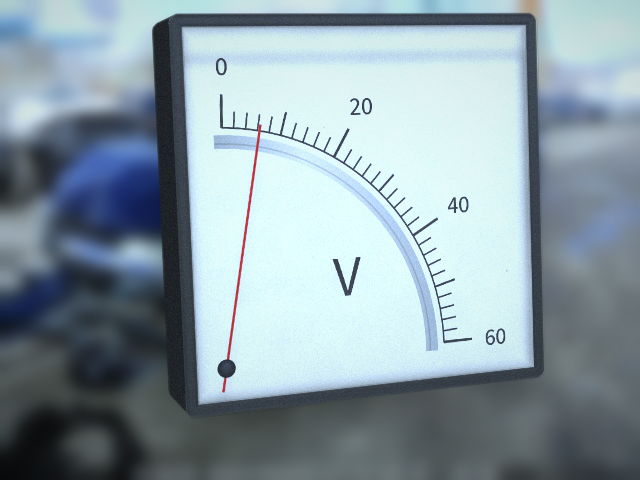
**6** V
